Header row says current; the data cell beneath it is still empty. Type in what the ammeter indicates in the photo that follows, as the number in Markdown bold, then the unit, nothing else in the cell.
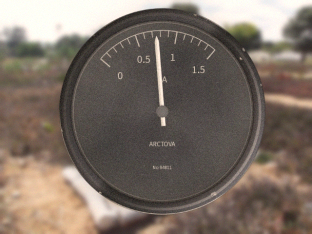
**0.75** kA
